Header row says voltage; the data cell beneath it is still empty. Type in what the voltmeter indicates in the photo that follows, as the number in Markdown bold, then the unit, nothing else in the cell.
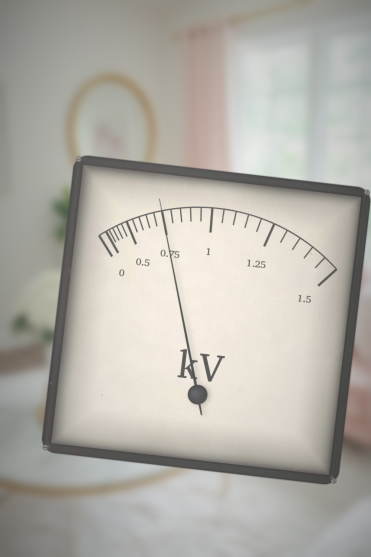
**0.75** kV
